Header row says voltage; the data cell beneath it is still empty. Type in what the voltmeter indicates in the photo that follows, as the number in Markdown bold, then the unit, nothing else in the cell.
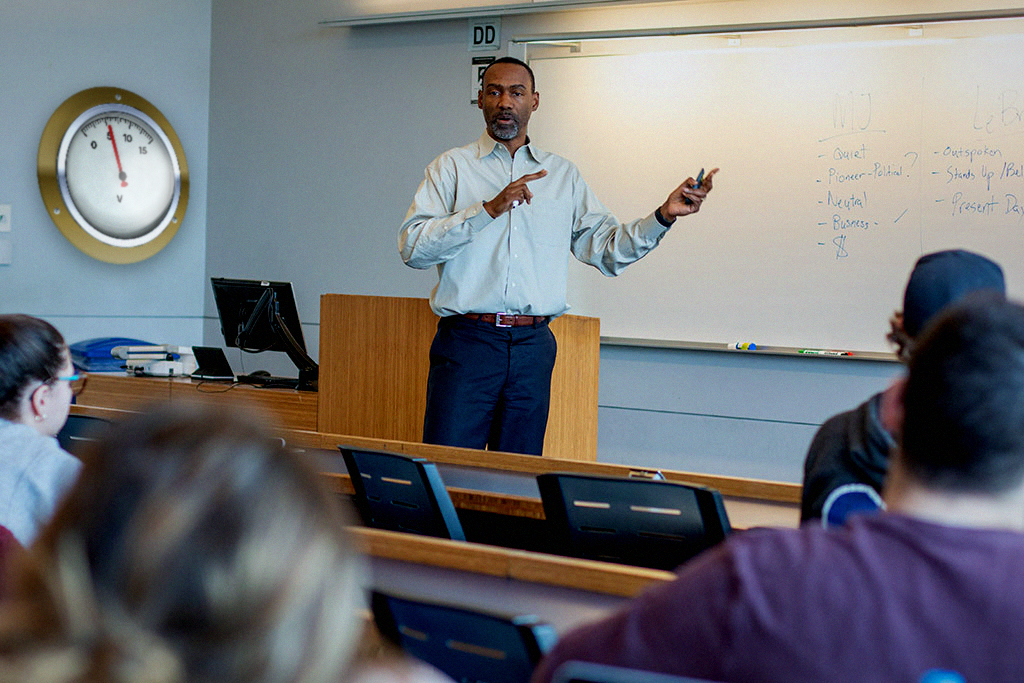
**5** V
